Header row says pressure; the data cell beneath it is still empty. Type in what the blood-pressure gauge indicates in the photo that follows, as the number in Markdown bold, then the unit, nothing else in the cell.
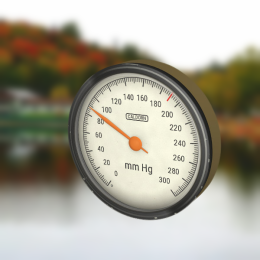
**90** mmHg
